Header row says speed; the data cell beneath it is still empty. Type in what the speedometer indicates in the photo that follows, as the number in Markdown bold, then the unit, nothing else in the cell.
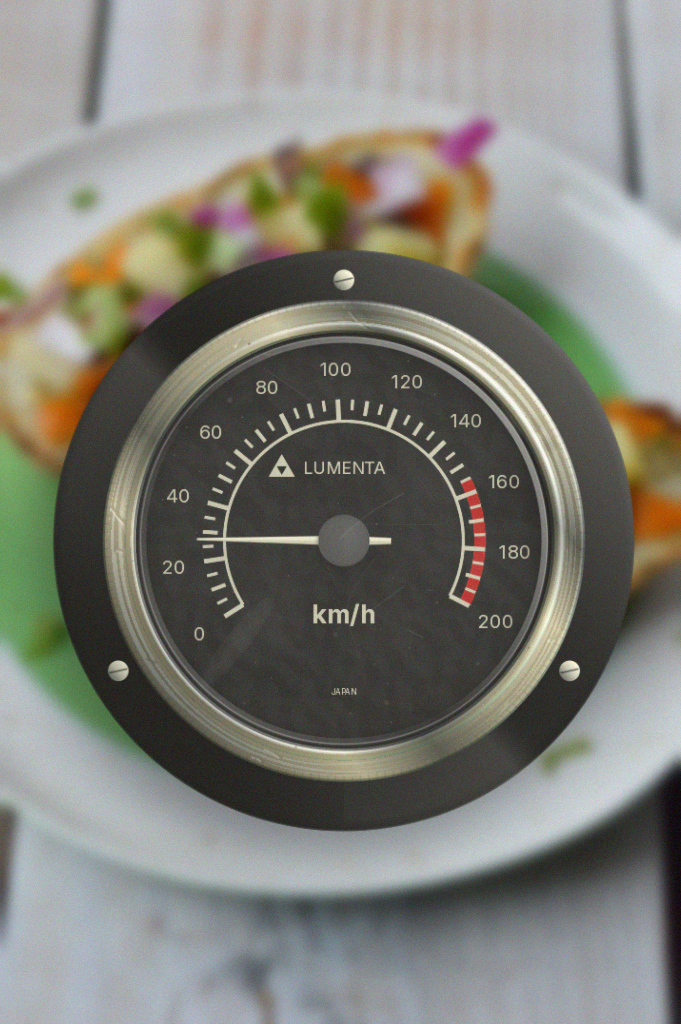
**27.5** km/h
